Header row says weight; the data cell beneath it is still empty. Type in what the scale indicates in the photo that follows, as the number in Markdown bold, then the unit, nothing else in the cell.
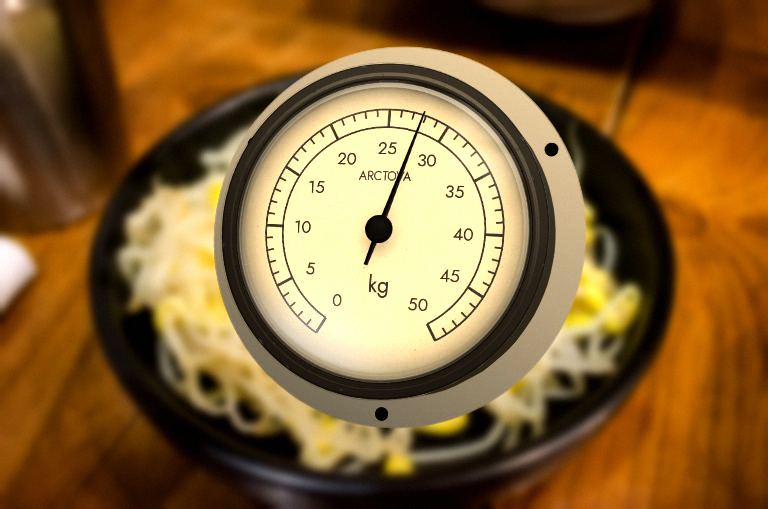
**28** kg
